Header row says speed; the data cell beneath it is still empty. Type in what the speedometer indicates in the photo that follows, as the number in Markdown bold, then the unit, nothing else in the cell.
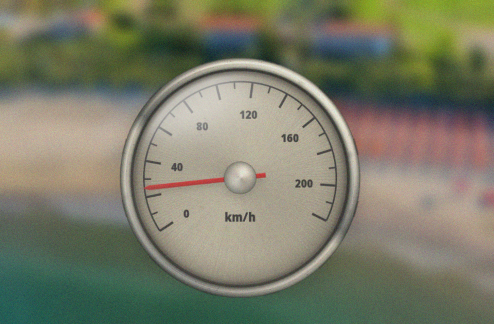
**25** km/h
